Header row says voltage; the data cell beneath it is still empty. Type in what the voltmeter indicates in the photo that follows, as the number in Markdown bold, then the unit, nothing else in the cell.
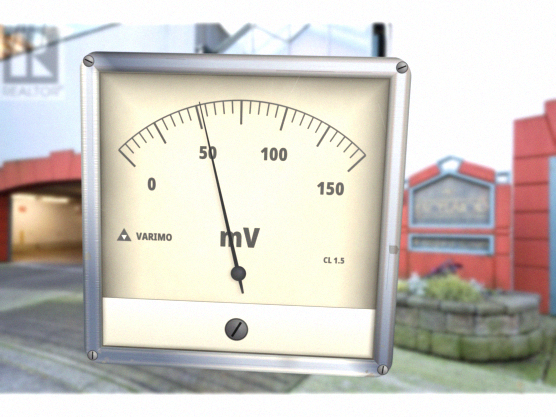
**52.5** mV
